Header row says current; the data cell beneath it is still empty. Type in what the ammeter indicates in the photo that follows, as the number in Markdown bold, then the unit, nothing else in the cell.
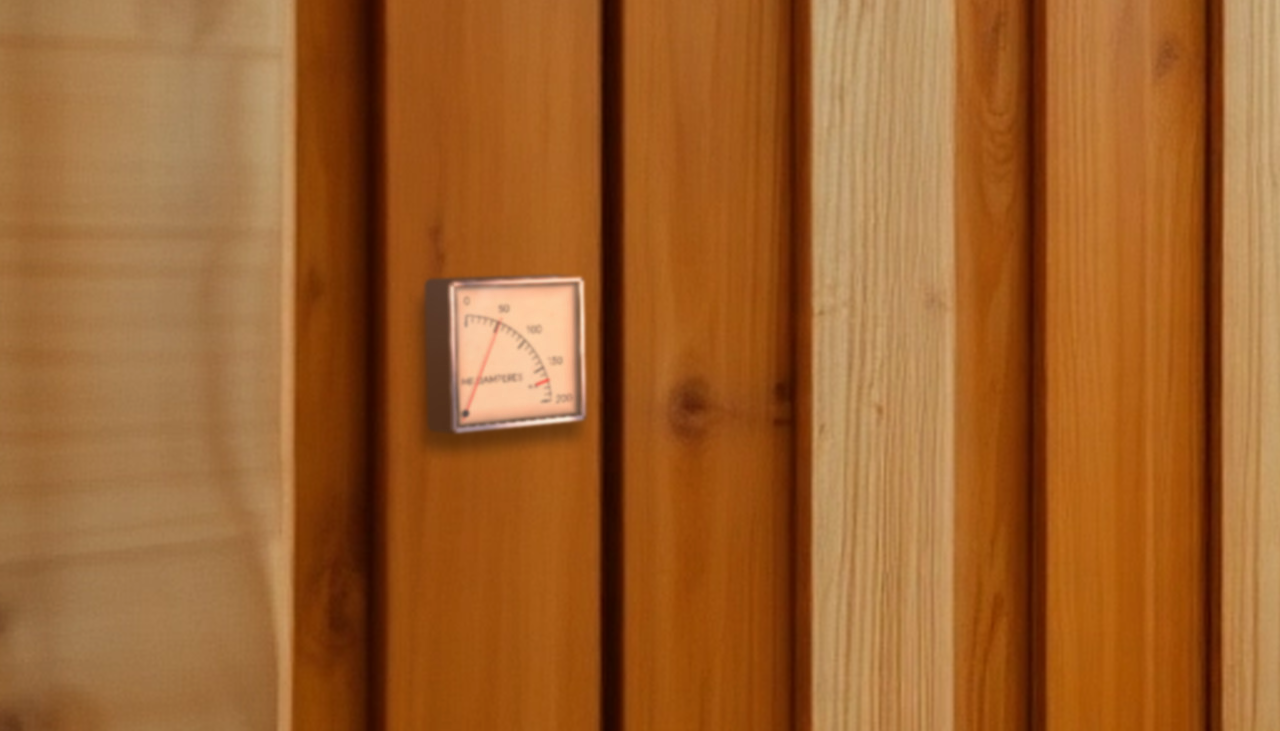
**50** mA
